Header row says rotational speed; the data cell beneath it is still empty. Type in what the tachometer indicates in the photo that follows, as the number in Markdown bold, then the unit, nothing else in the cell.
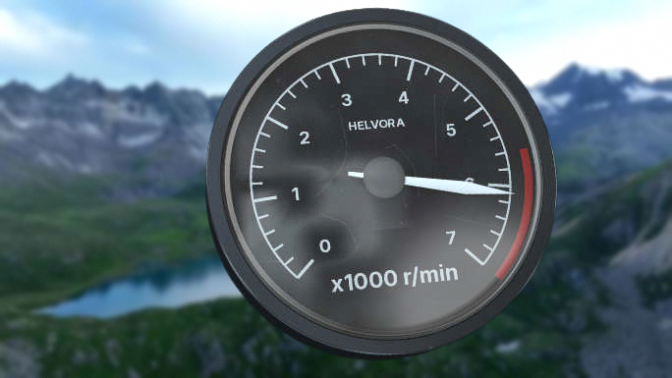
**6100** rpm
